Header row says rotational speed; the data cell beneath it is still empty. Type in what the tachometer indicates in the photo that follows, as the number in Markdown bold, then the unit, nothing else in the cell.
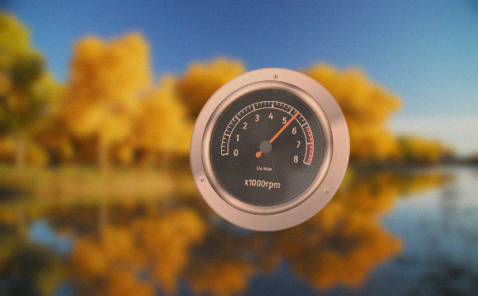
**5400** rpm
